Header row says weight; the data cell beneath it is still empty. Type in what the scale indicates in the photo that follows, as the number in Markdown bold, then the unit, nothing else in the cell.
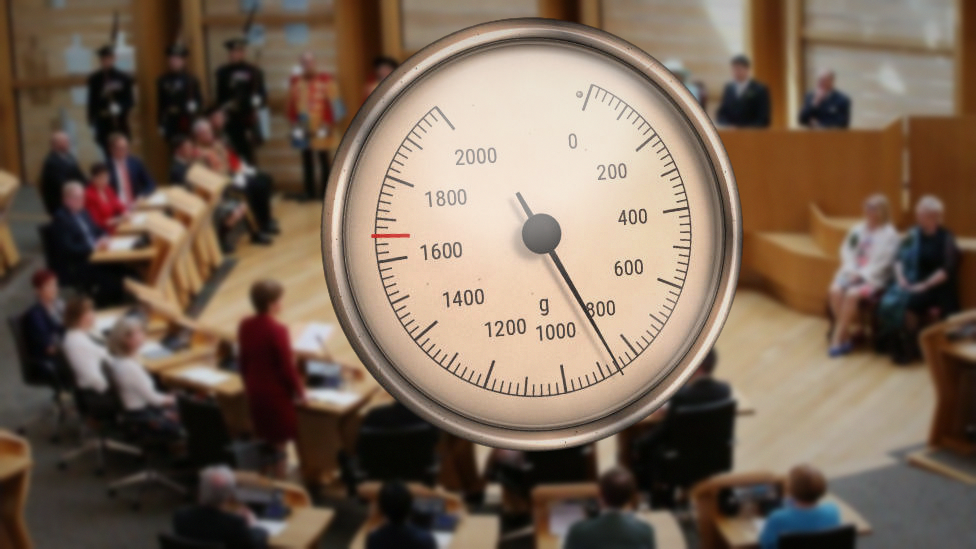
**860** g
